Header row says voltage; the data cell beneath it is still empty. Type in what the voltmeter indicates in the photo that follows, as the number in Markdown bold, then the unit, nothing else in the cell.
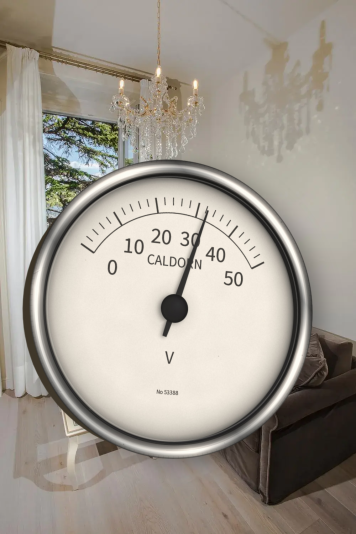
**32** V
